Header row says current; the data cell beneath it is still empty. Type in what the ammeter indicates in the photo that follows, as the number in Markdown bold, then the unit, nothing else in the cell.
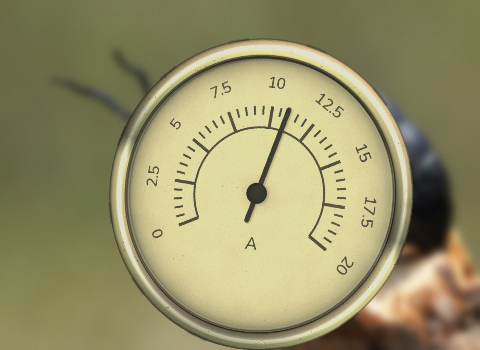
**11** A
